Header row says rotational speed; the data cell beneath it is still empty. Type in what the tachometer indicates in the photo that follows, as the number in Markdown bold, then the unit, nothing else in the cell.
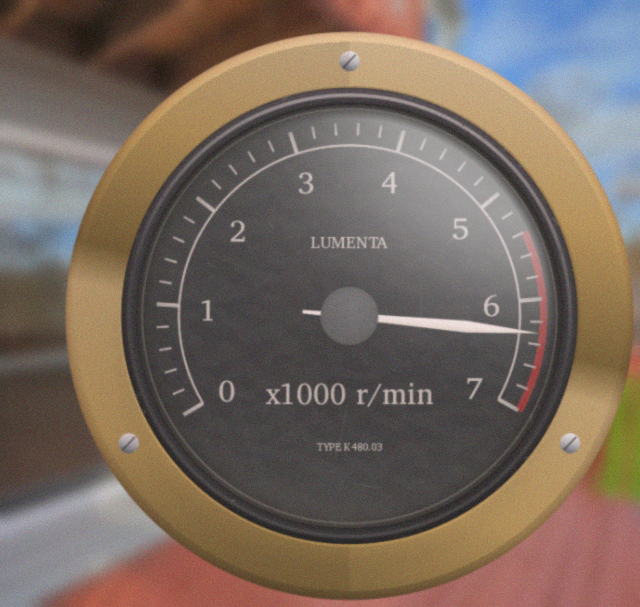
**6300** rpm
